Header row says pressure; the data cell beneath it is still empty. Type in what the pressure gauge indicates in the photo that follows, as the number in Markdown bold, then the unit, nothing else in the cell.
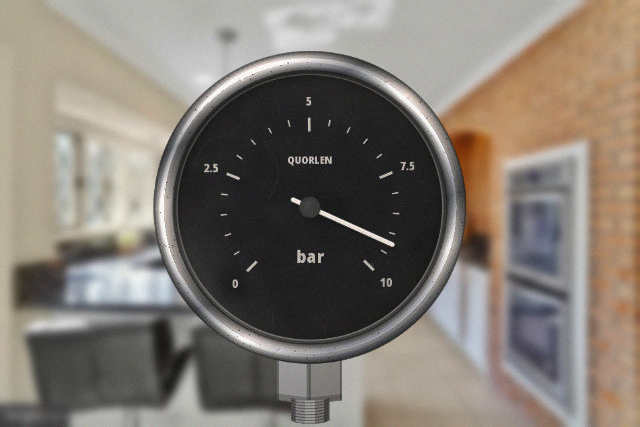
**9.25** bar
